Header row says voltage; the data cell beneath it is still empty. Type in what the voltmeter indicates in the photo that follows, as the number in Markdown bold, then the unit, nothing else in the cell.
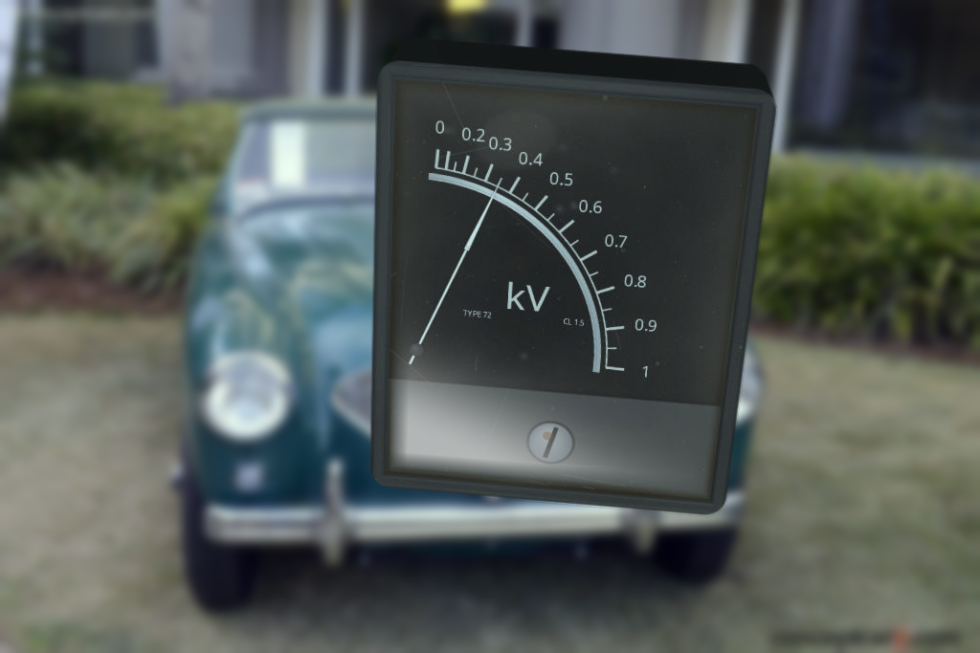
**0.35** kV
